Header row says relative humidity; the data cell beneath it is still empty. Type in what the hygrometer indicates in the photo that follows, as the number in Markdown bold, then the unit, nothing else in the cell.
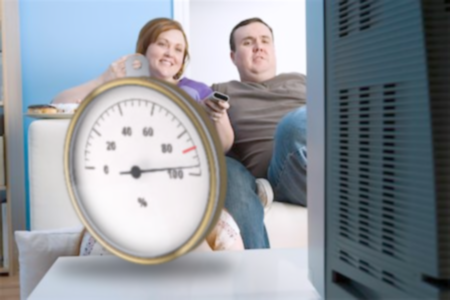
**96** %
